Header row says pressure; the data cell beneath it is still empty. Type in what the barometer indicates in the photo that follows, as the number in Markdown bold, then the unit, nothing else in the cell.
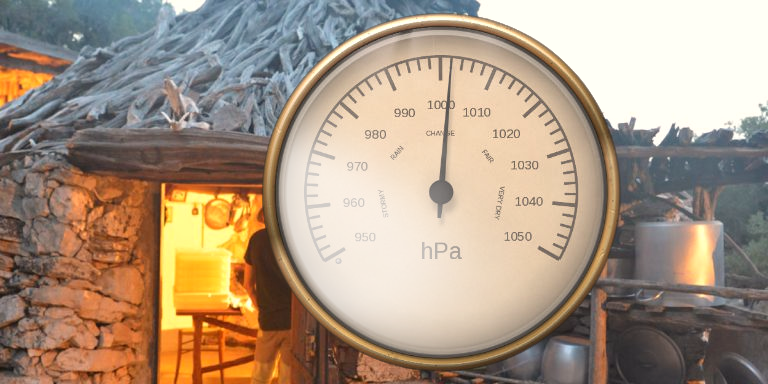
**1002** hPa
